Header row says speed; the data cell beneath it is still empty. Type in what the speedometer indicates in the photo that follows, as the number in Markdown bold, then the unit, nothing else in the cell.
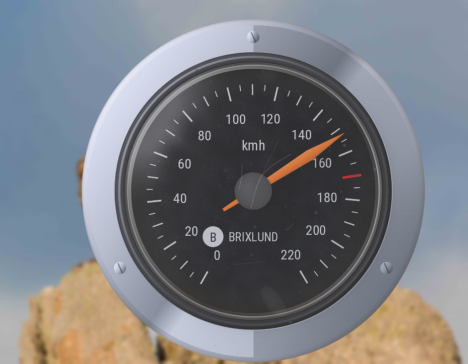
**152.5** km/h
